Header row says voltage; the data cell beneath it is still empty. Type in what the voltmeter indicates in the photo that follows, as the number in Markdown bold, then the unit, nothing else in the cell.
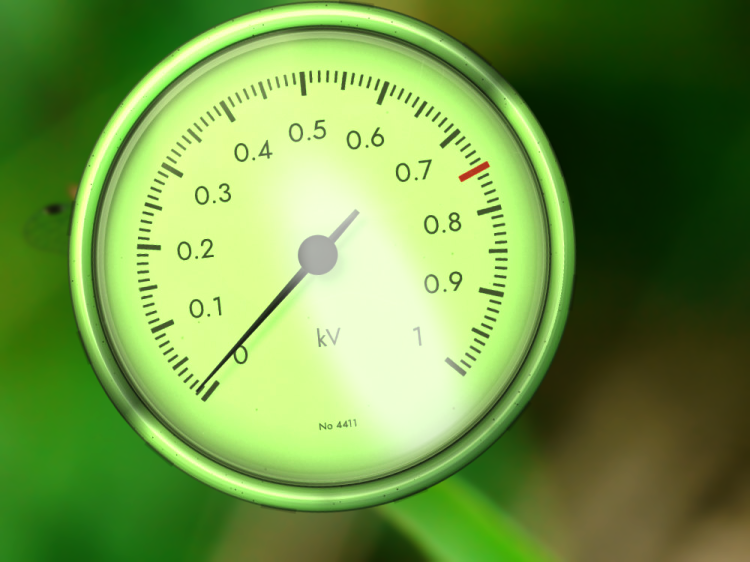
**0.01** kV
